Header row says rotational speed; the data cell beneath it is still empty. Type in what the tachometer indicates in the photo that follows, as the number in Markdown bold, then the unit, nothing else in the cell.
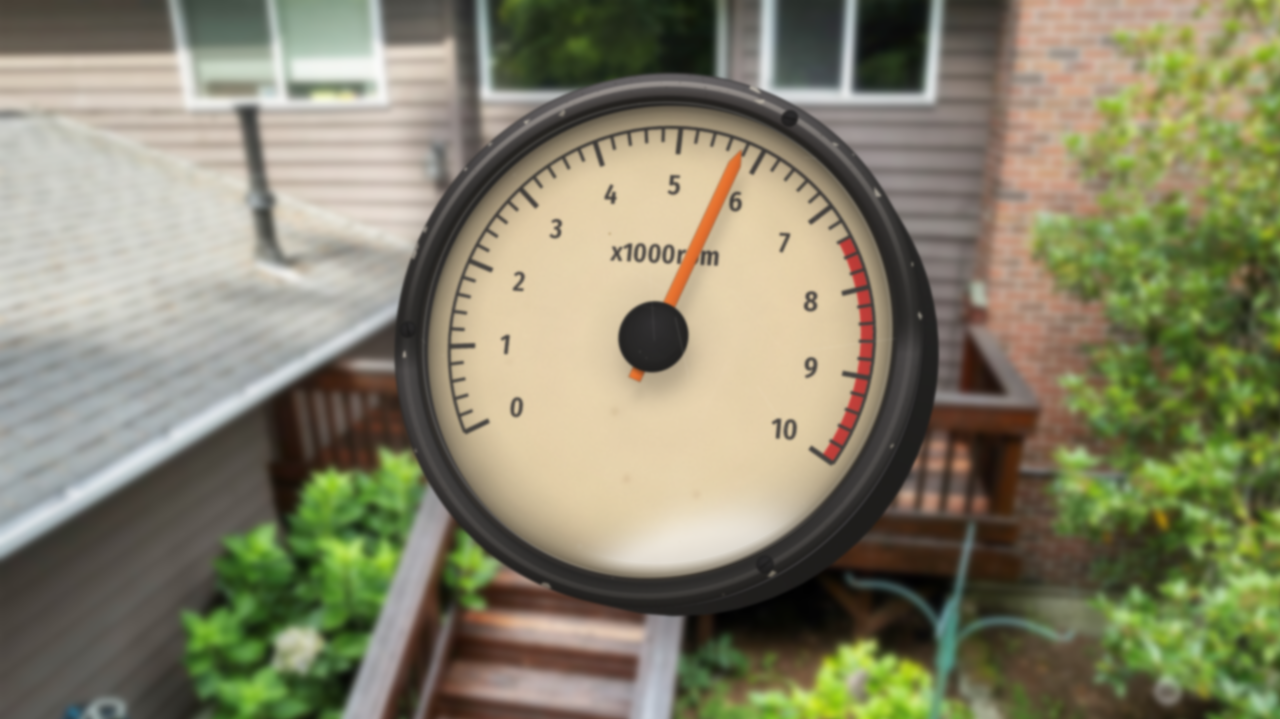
**5800** rpm
